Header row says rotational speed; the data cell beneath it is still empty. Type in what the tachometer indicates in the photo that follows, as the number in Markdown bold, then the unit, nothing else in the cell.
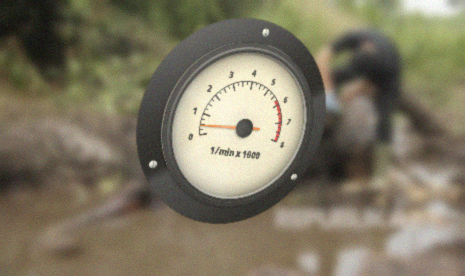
**500** rpm
